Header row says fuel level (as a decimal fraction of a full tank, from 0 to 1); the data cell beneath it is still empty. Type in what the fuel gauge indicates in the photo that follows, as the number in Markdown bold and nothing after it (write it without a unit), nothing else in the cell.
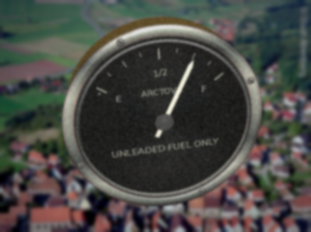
**0.75**
